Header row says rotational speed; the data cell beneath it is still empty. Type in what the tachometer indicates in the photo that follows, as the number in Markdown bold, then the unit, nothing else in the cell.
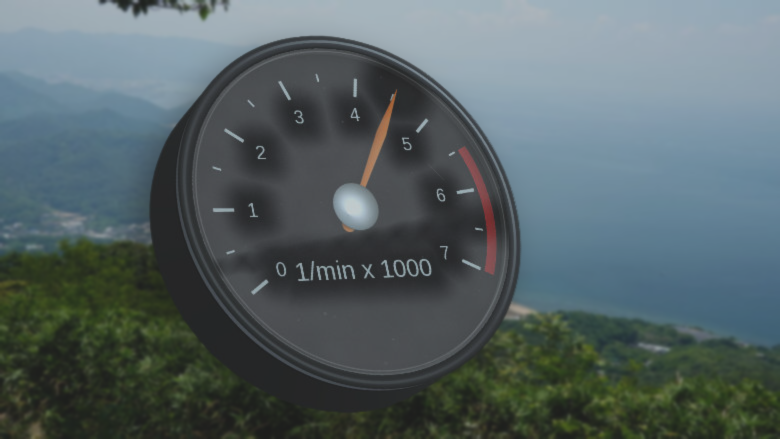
**4500** rpm
